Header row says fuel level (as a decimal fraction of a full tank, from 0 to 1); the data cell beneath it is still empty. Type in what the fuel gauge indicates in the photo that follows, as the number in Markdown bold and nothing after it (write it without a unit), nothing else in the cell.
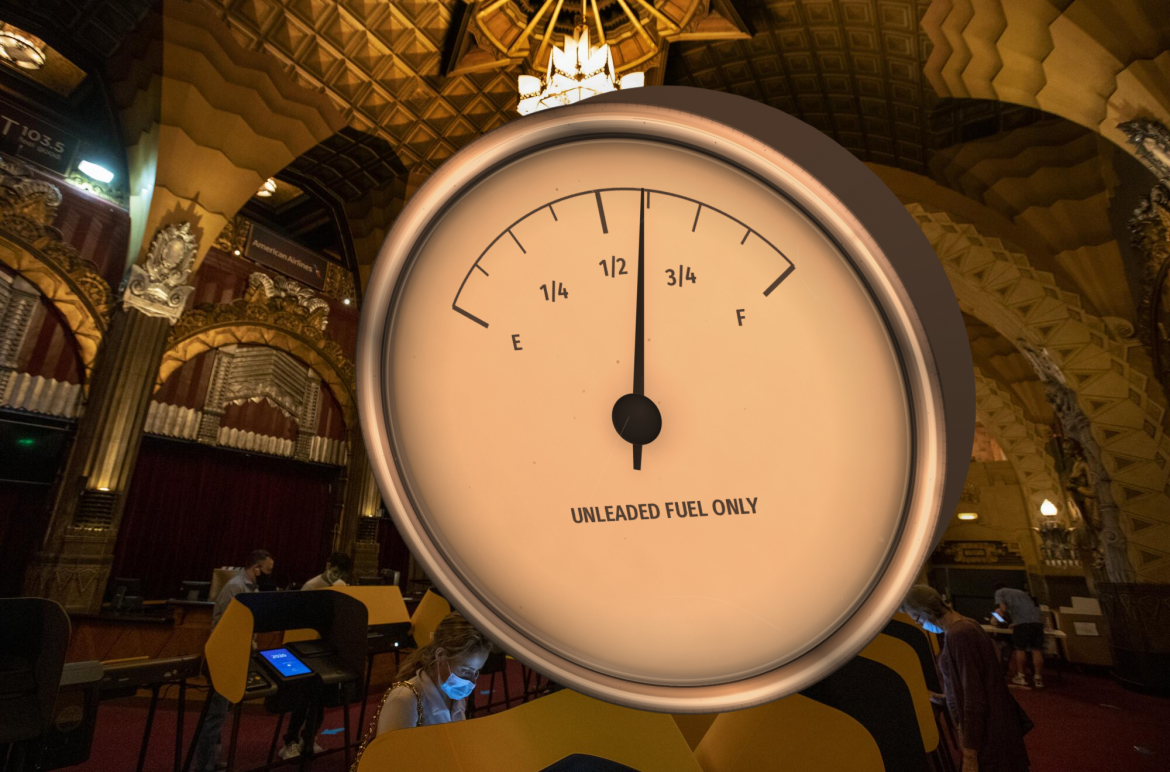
**0.625**
